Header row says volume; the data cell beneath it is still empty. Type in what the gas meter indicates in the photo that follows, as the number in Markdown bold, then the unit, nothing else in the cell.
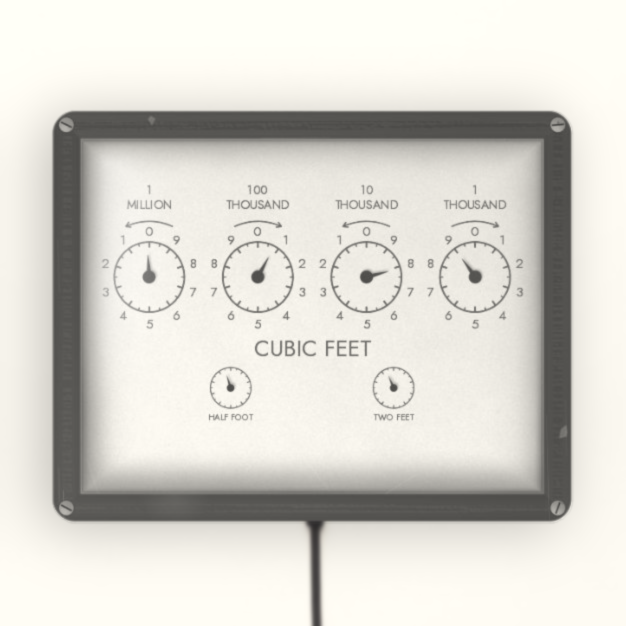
**7900** ft³
